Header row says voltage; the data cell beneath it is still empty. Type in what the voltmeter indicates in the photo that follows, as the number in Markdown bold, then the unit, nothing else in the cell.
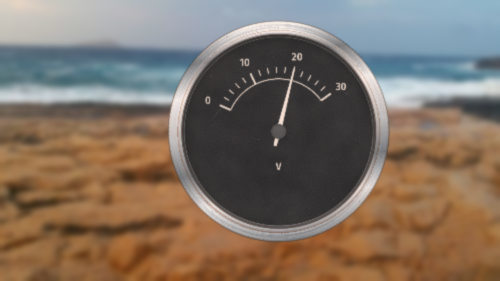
**20** V
